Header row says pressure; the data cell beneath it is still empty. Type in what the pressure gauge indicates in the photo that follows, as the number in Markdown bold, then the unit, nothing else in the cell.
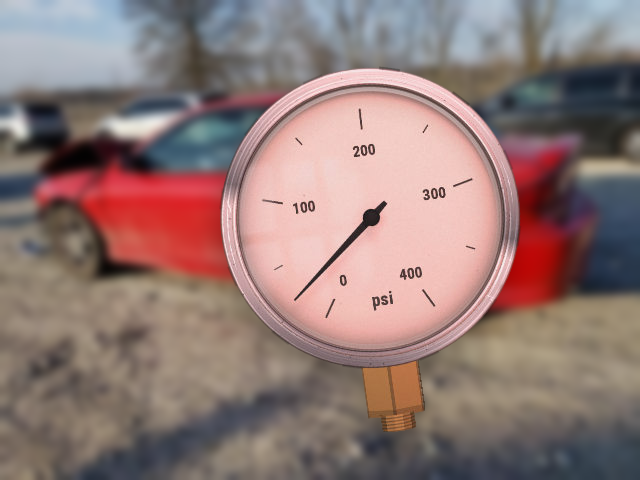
**25** psi
